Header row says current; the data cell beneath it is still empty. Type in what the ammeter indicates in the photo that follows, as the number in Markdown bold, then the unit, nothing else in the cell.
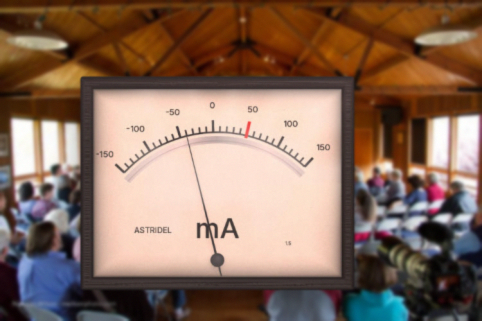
**-40** mA
